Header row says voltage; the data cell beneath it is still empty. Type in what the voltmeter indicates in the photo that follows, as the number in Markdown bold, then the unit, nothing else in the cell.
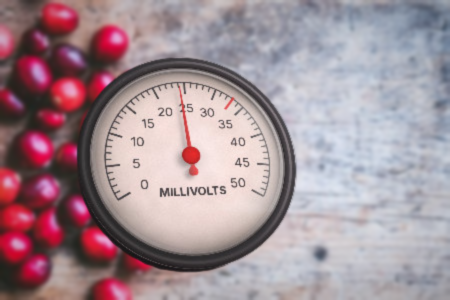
**24** mV
